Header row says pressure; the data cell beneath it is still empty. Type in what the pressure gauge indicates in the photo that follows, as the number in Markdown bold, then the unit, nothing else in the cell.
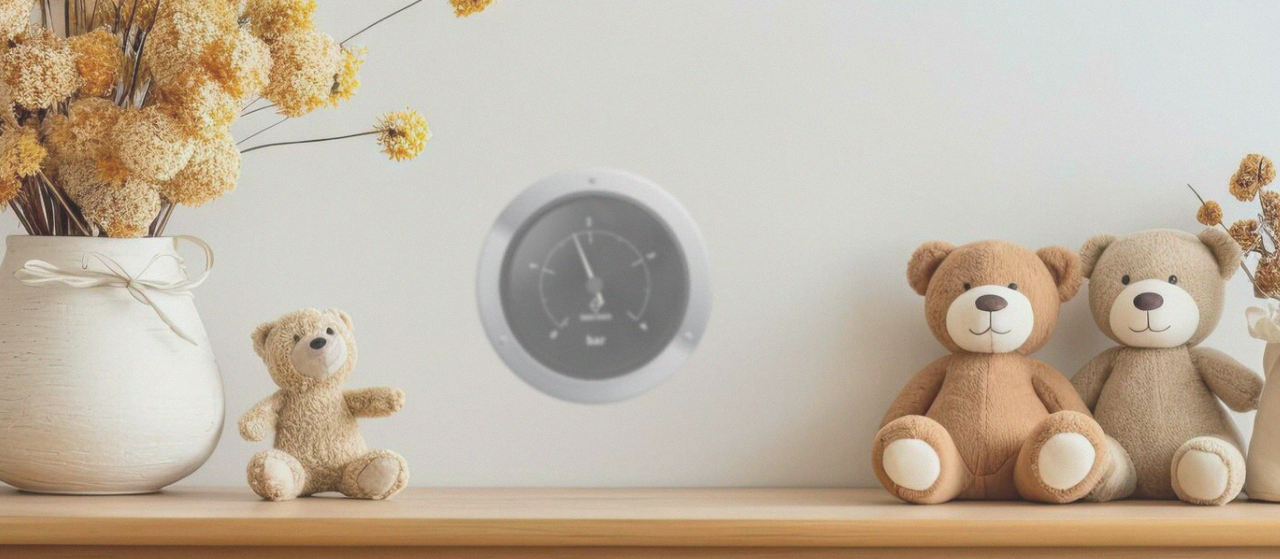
**1.75** bar
